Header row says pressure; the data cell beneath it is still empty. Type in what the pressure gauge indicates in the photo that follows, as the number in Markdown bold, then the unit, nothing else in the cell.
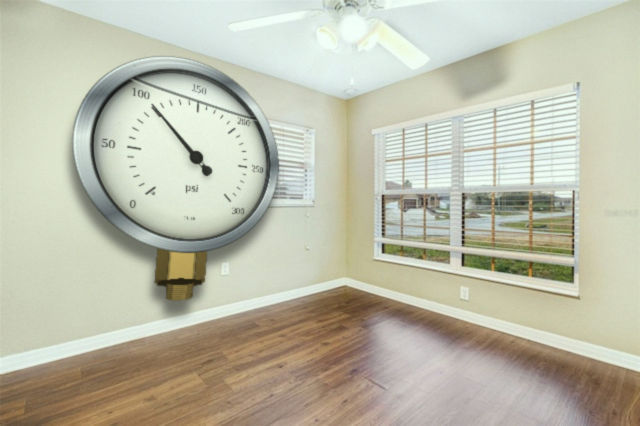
**100** psi
